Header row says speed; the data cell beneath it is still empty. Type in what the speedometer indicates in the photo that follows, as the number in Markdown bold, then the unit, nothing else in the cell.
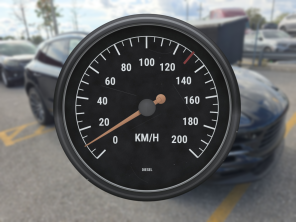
**10** km/h
